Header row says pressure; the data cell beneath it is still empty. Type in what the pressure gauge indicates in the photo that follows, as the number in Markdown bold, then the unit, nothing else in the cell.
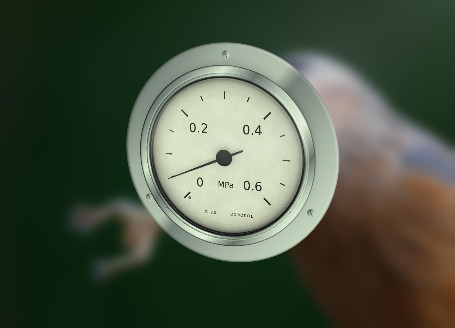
**0.05** MPa
